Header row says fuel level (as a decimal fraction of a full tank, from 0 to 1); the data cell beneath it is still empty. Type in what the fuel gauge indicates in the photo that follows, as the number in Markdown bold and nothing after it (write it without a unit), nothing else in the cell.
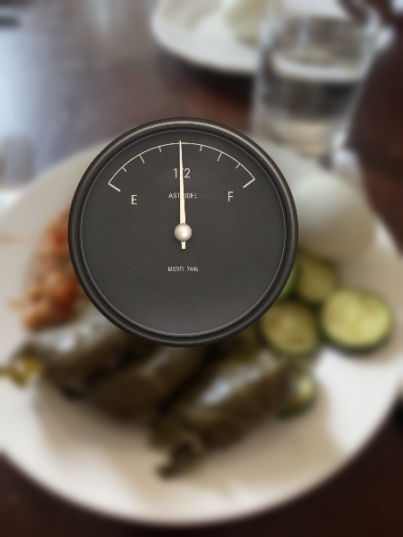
**0.5**
